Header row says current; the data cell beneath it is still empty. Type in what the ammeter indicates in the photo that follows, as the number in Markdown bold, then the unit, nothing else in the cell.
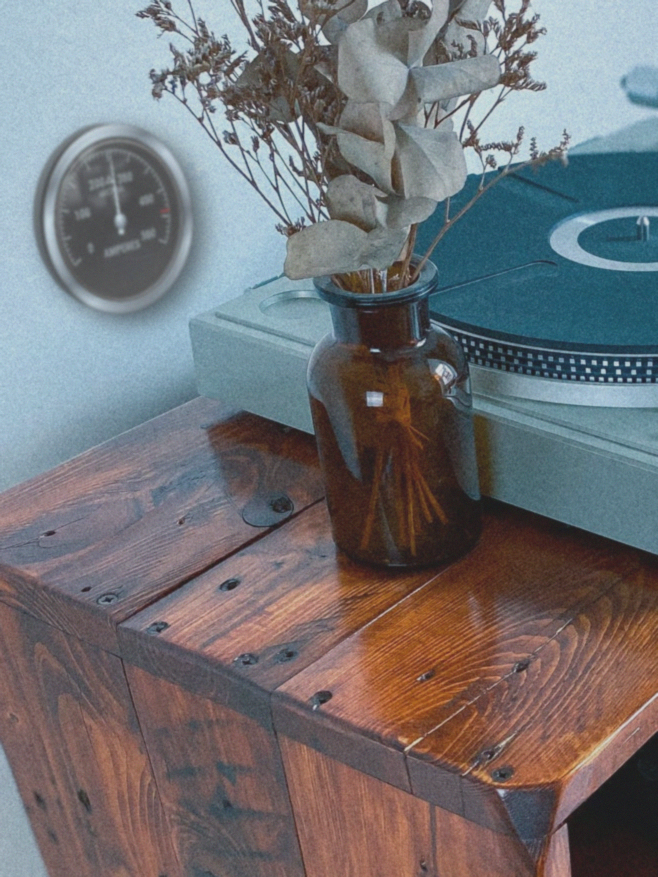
**250** A
